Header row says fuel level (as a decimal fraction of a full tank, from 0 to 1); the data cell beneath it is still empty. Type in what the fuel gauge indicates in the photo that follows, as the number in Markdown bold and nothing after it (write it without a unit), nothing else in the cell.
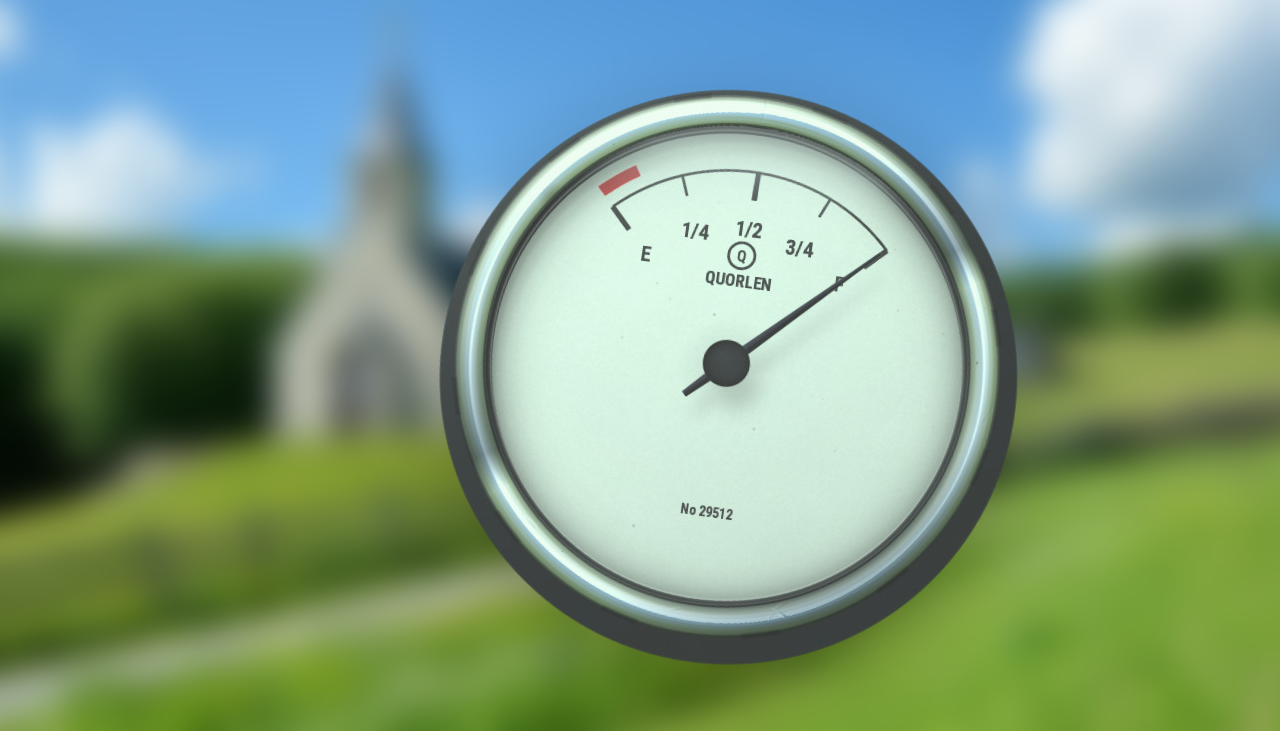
**1**
